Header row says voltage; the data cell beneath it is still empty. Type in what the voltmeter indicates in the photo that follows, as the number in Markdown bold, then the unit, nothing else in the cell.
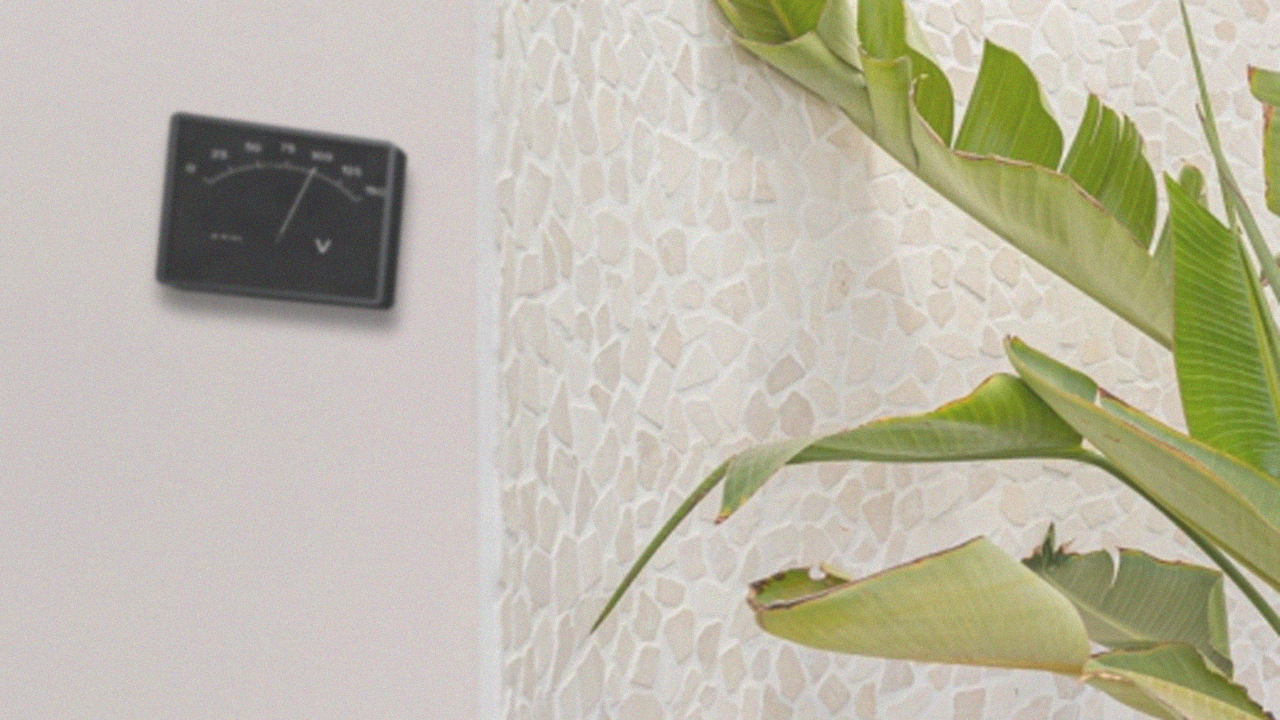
**100** V
